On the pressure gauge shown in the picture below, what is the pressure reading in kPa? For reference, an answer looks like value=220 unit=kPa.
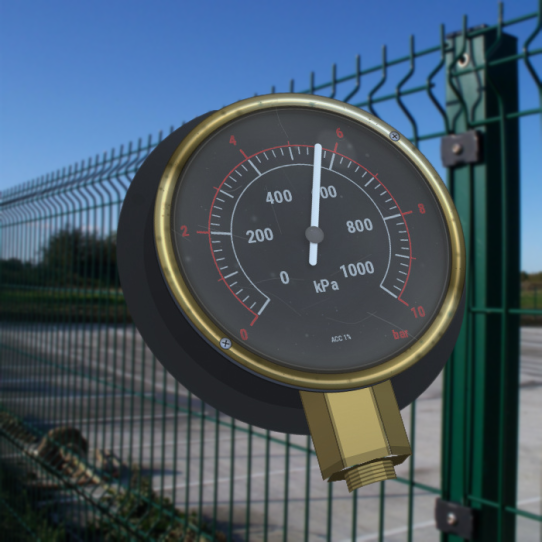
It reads value=560 unit=kPa
